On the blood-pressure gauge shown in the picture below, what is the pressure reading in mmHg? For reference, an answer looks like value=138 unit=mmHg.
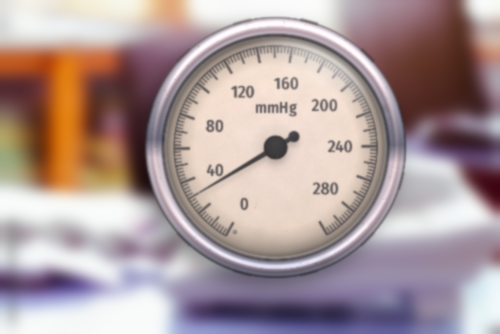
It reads value=30 unit=mmHg
